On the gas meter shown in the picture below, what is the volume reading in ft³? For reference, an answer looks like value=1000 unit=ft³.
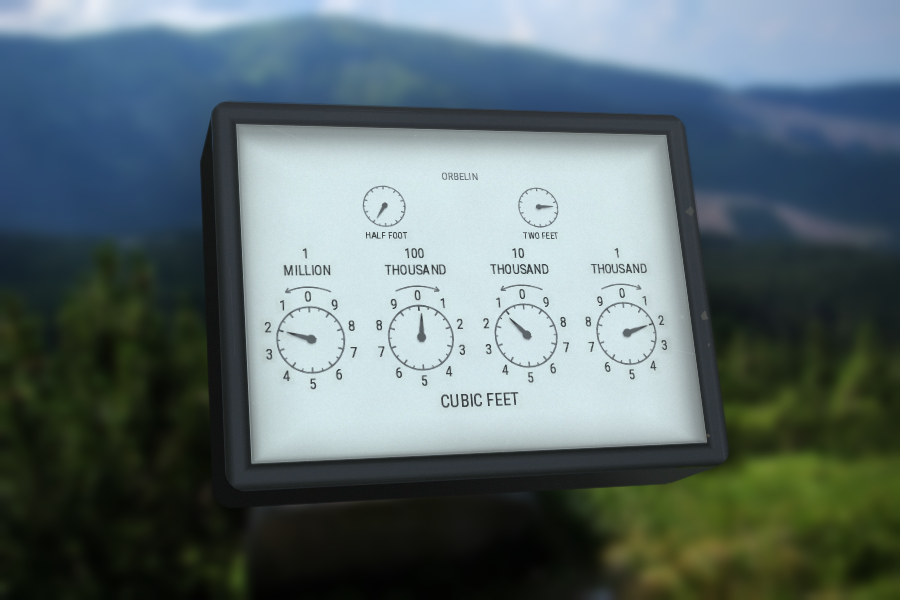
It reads value=201200 unit=ft³
